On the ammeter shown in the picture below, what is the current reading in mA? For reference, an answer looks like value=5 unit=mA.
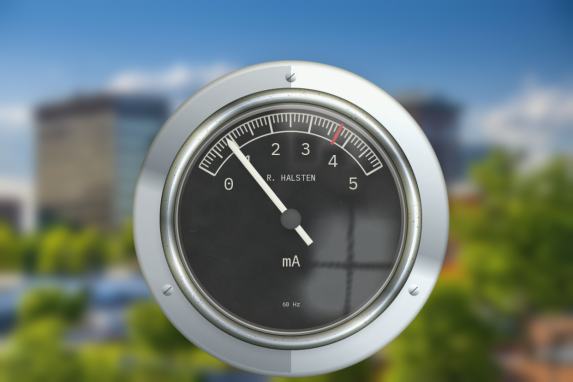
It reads value=0.9 unit=mA
